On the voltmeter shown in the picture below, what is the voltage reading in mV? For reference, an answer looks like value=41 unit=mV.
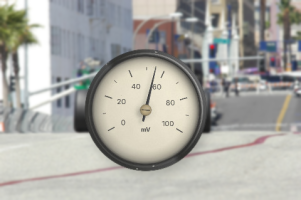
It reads value=55 unit=mV
